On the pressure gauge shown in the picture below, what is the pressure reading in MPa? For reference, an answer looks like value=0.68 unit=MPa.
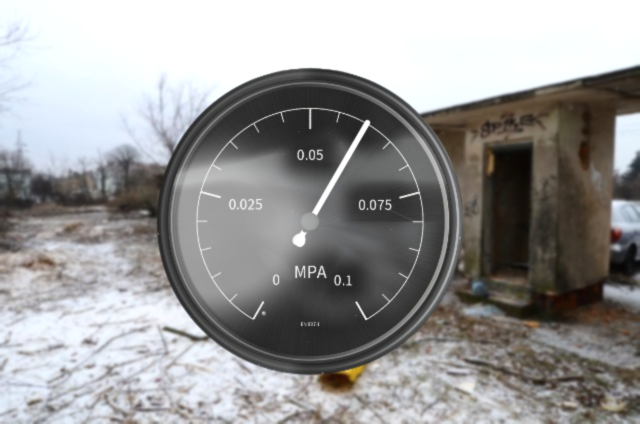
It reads value=0.06 unit=MPa
